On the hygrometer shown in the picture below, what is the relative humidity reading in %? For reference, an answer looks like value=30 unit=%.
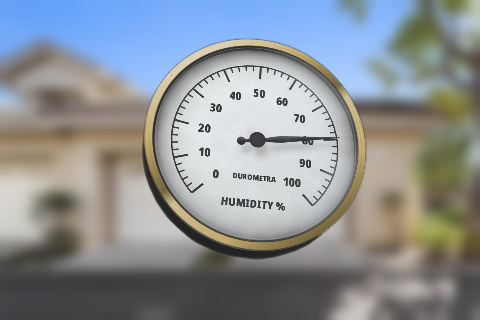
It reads value=80 unit=%
